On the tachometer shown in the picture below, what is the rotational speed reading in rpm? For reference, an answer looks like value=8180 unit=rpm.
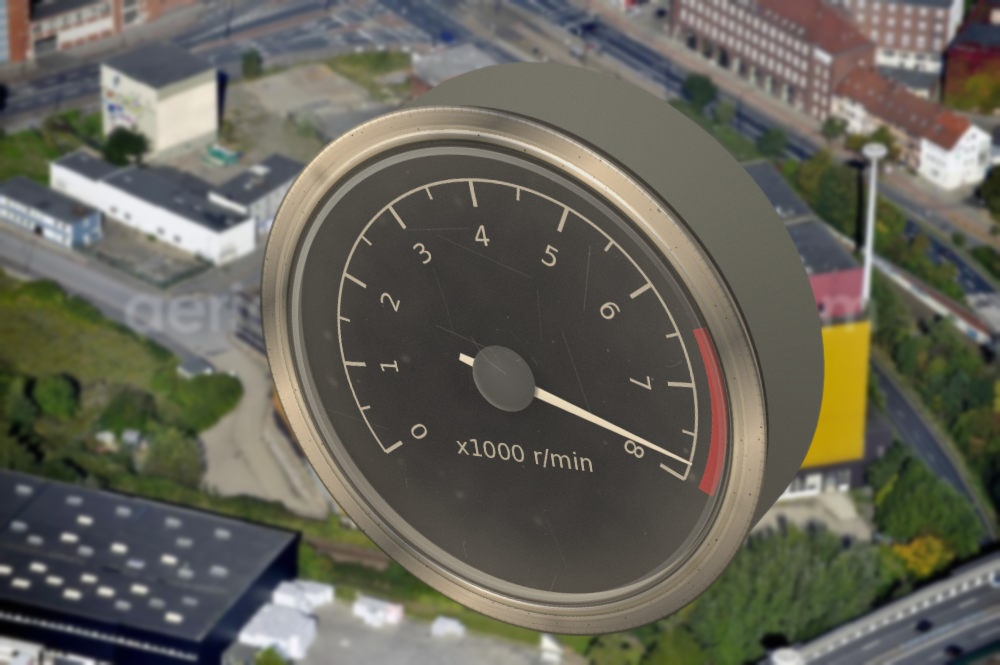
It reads value=7750 unit=rpm
